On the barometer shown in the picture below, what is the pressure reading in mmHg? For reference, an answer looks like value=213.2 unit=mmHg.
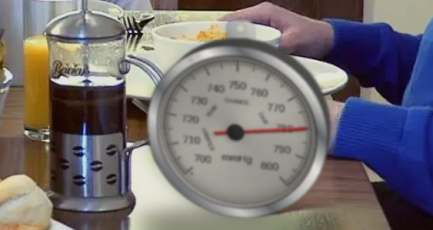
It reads value=780 unit=mmHg
